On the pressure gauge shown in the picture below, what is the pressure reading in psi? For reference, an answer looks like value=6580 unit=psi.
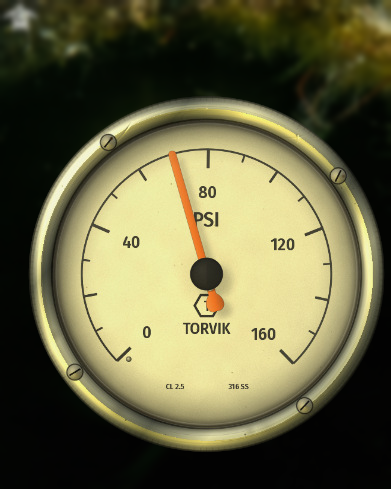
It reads value=70 unit=psi
